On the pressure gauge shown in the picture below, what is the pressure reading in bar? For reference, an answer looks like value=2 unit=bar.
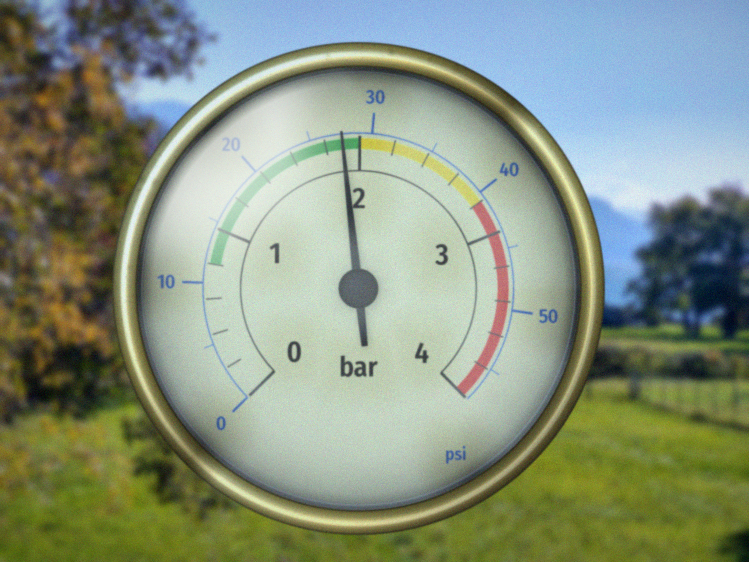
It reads value=1.9 unit=bar
